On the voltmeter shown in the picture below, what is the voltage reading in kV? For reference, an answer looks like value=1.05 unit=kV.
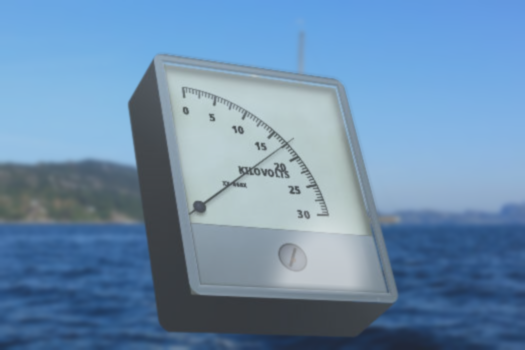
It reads value=17.5 unit=kV
